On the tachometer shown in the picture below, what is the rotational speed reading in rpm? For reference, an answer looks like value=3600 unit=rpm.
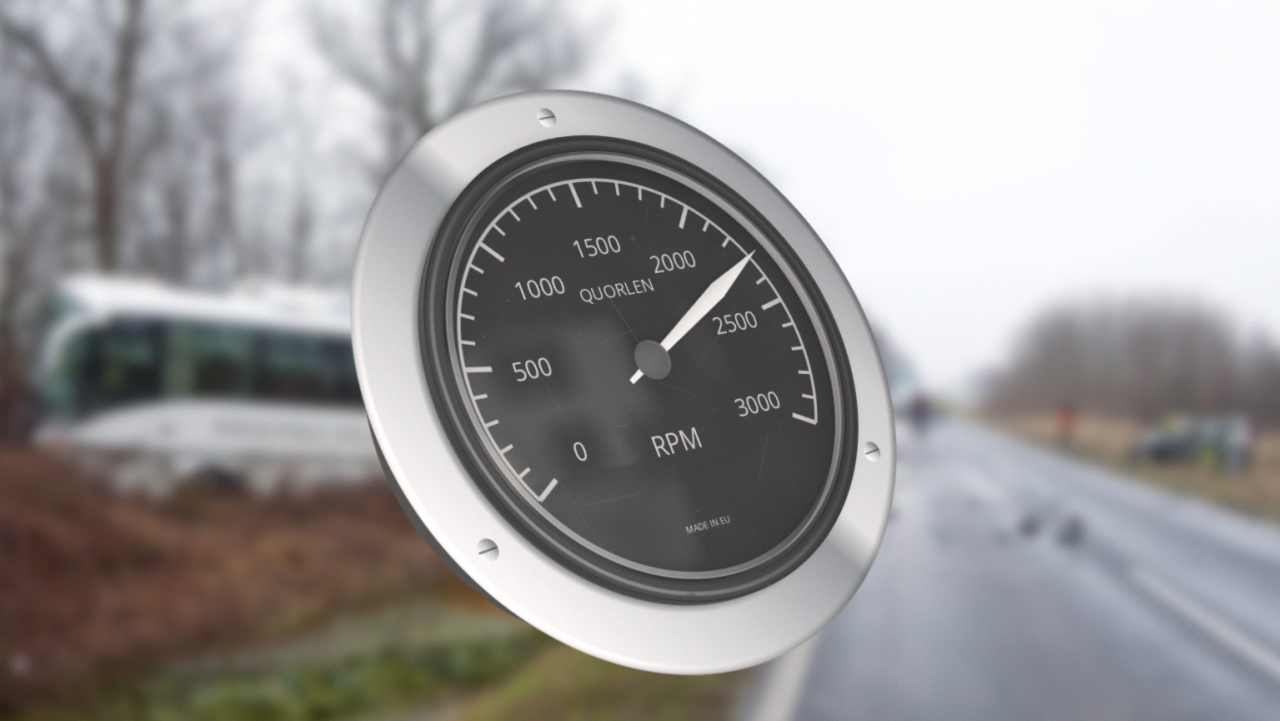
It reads value=2300 unit=rpm
